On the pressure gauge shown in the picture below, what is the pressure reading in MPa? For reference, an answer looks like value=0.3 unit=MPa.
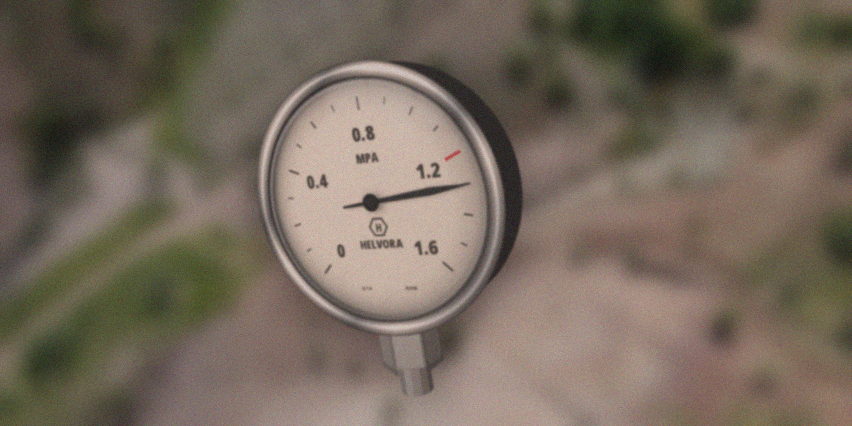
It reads value=1.3 unit=MPa
